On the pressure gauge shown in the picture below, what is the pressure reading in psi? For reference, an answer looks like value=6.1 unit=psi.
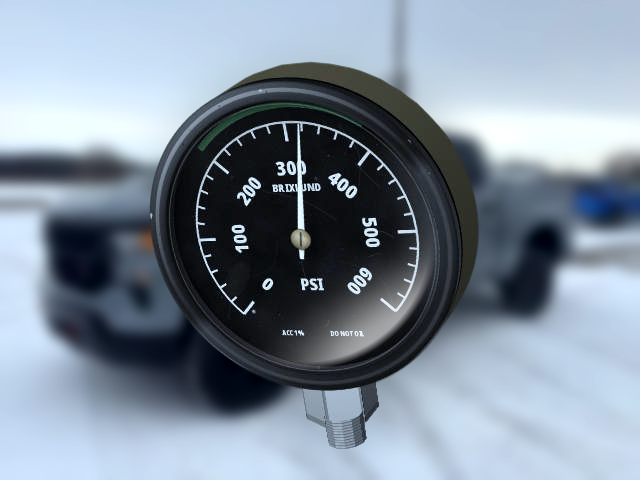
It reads value=320 unit=psi
